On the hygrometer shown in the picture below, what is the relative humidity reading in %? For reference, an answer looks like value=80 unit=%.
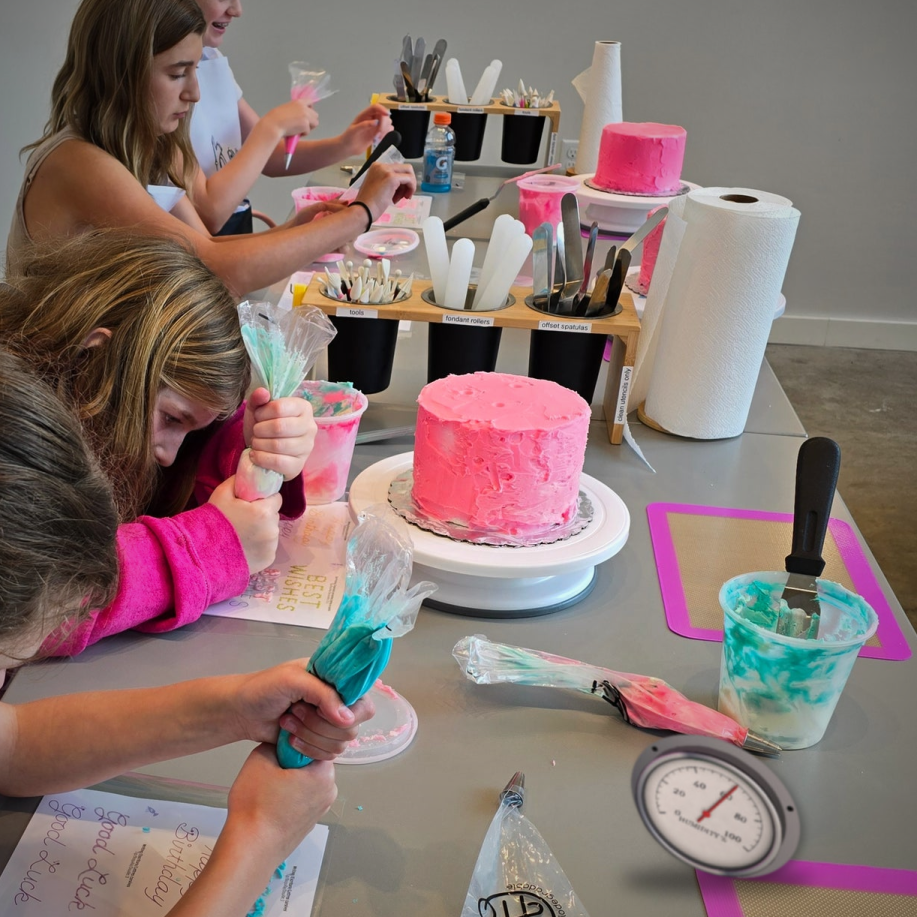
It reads value=60 unit=%
